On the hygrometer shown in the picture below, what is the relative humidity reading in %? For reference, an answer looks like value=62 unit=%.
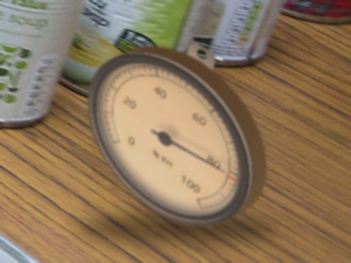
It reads value=80 unit=%
